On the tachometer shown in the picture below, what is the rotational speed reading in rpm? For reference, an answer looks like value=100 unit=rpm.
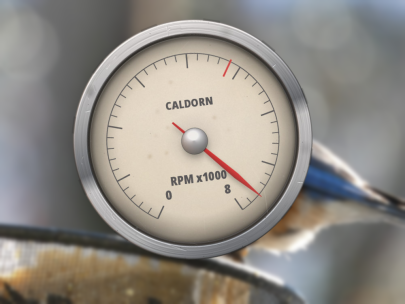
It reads value=7600 unit=rpm
